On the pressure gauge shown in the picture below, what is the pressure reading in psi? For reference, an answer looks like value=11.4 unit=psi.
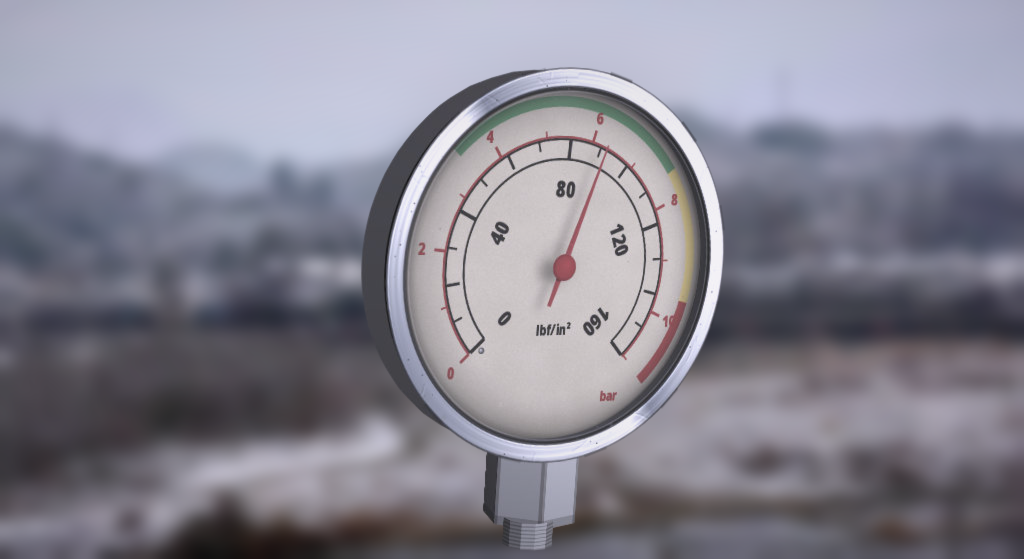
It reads value=90 unit=psi
